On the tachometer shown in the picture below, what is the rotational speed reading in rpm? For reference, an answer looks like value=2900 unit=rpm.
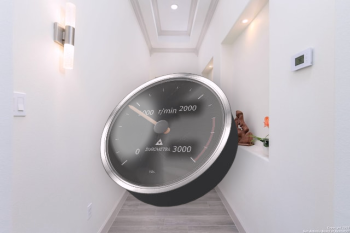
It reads value=900 unit=rpm
